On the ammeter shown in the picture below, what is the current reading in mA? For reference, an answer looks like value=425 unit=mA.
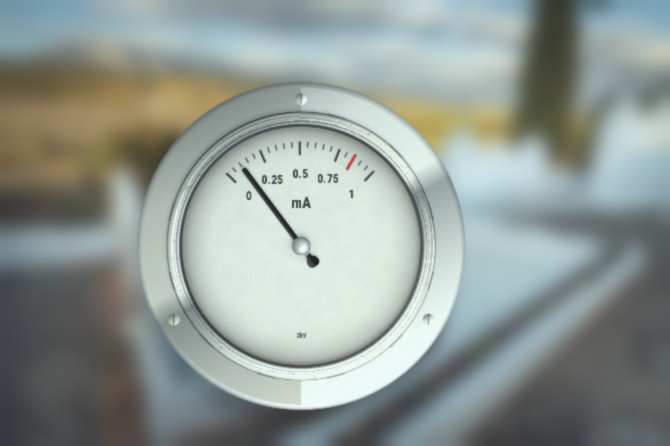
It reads value=0.1 unit=mA
